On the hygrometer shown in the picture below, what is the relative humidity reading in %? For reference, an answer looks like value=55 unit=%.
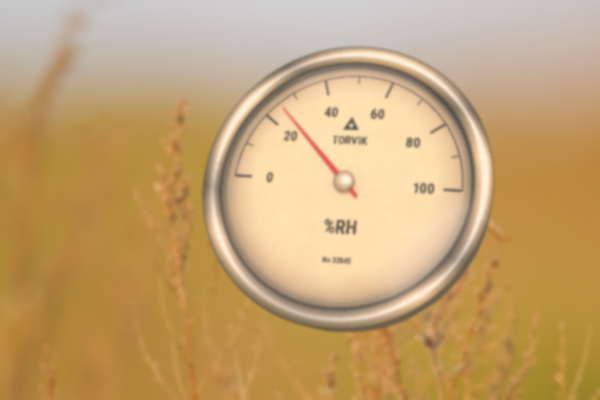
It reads value=25 unit=%
